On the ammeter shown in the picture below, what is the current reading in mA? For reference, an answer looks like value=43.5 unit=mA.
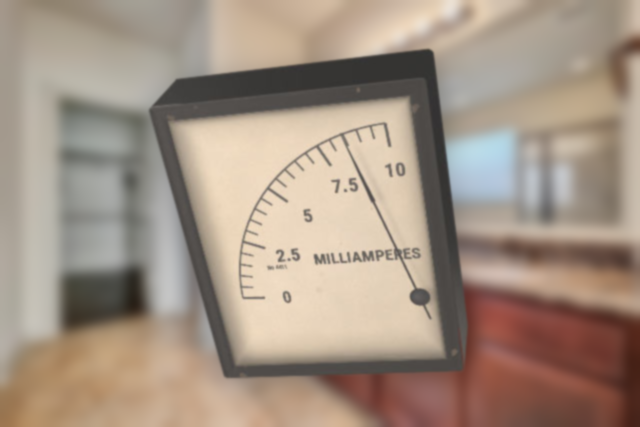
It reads value=8.5 unit=mA
